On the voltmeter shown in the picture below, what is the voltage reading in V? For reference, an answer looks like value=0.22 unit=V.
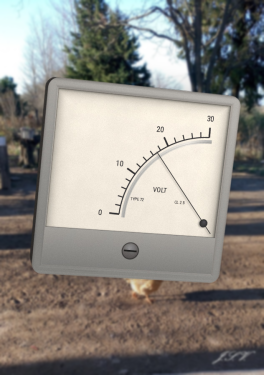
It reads value=17 unit=V
